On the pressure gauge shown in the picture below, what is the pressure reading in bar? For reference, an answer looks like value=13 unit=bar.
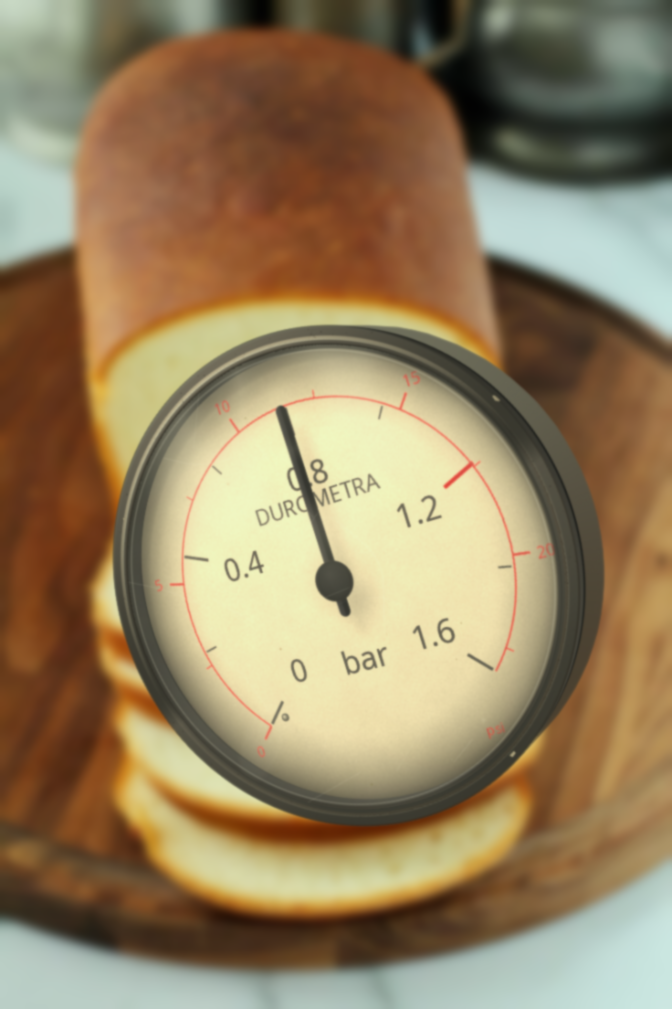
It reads value=0.8 unit=bar
